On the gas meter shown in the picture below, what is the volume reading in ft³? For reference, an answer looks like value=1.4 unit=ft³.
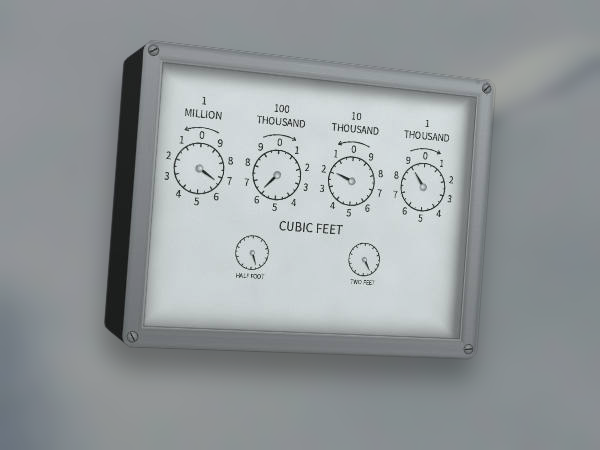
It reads value=661900 unit=ft³
